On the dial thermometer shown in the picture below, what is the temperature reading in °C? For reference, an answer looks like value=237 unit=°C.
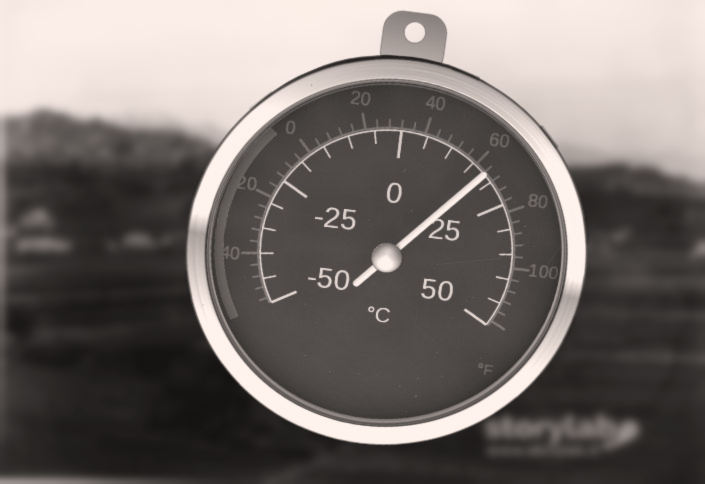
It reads value=17.5 unit=°C
